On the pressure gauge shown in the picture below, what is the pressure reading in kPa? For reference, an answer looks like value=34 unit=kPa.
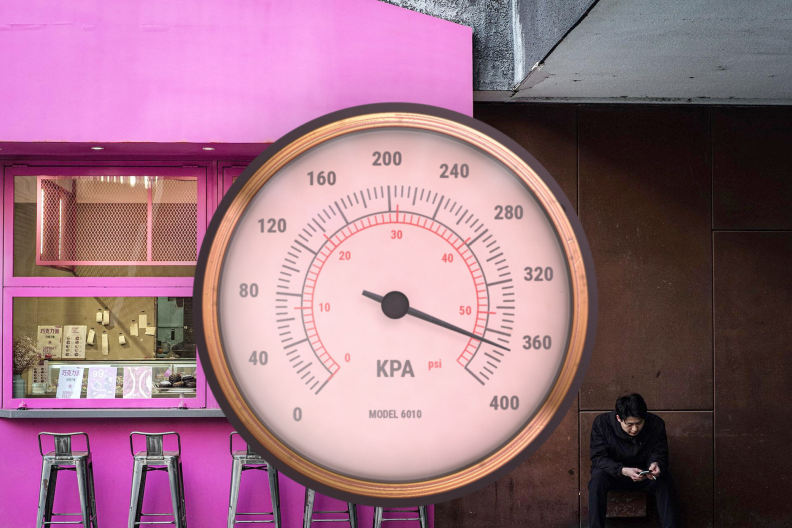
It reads value=370 unit=kPa
